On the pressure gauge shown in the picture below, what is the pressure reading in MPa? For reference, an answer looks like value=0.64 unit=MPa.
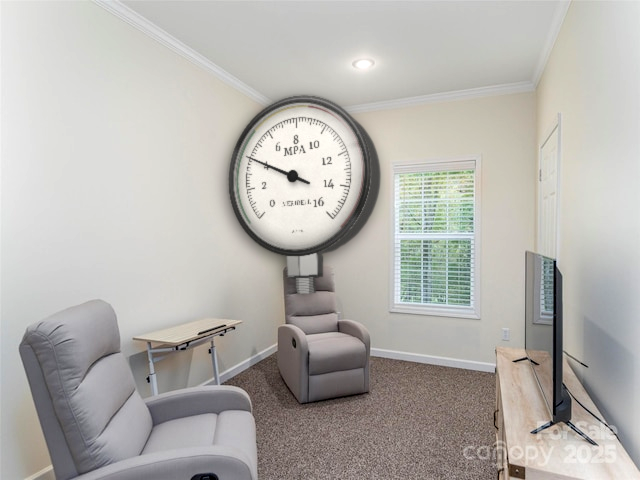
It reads value=4 unit=MPa
